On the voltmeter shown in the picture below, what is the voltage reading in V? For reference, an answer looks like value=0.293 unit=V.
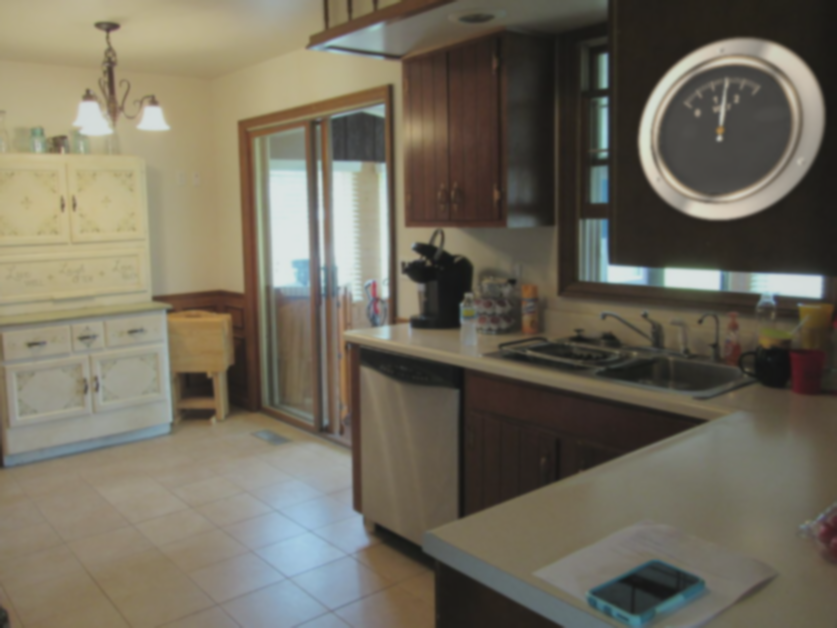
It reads value=1.5 unit=V
